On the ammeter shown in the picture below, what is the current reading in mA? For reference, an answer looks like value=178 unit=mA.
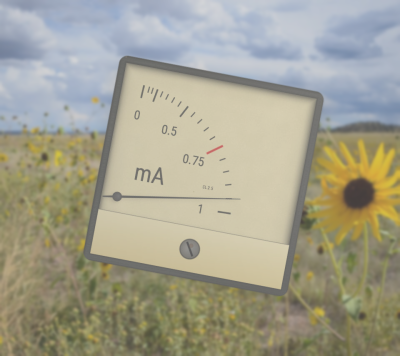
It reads value=0.95 unit=mA
